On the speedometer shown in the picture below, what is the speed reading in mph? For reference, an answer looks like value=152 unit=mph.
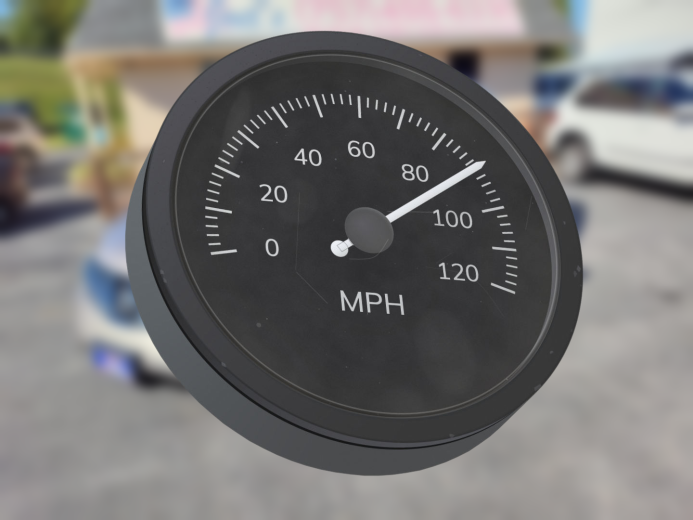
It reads value=90 unit=mph
